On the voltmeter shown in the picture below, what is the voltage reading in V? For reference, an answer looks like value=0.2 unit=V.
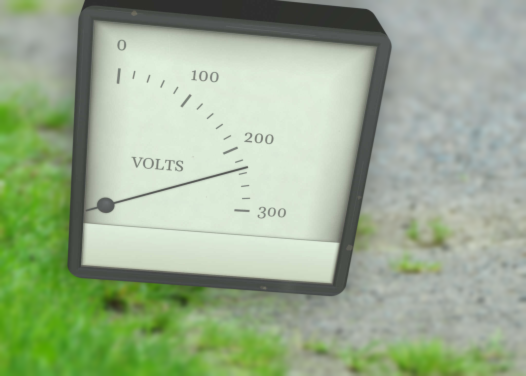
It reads value=230 unit=V
